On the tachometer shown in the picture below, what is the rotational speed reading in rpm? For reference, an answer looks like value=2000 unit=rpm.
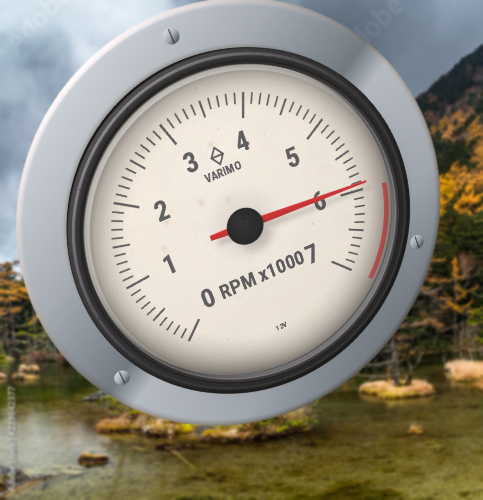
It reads value=5900 unit=rpm
